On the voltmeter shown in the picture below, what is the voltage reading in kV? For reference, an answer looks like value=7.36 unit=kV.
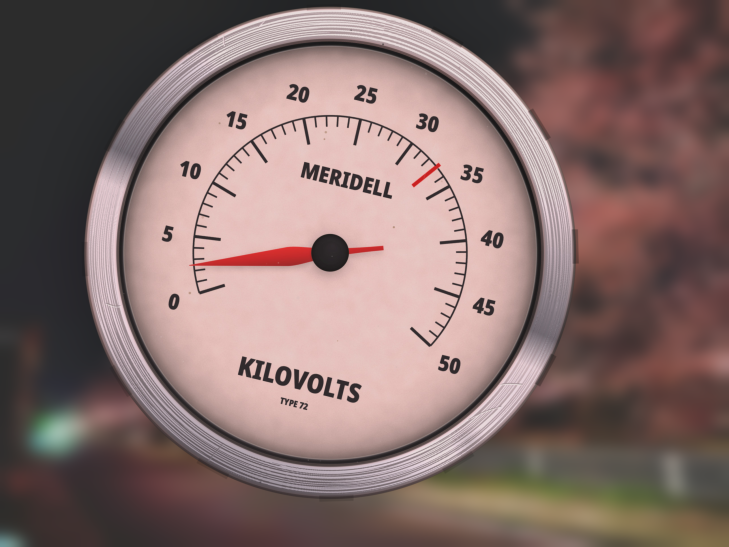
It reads value=2.5 unit=kV
